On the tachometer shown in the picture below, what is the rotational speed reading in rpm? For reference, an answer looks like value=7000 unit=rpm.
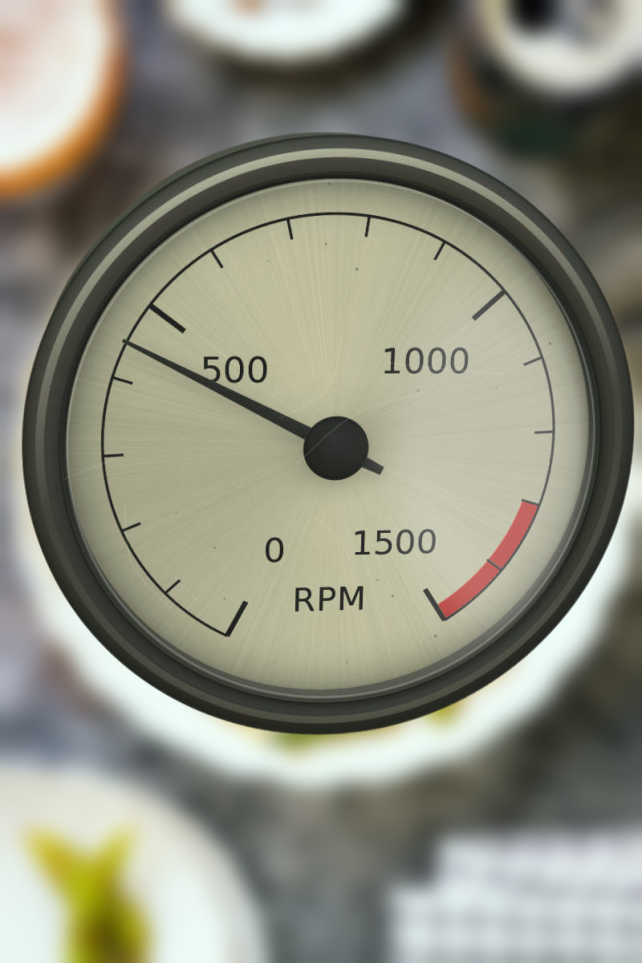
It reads value=450 unit=rpm
